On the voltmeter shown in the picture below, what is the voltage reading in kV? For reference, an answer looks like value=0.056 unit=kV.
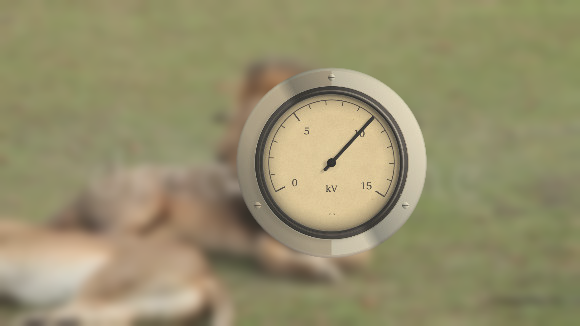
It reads value=10 unit=kV
